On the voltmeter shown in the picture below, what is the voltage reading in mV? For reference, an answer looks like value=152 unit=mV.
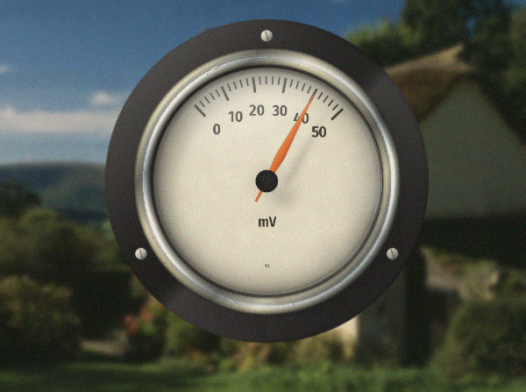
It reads value=40 unit=mV
